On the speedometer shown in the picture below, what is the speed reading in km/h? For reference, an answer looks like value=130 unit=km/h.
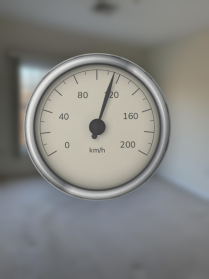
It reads value=115 unit=km/h
